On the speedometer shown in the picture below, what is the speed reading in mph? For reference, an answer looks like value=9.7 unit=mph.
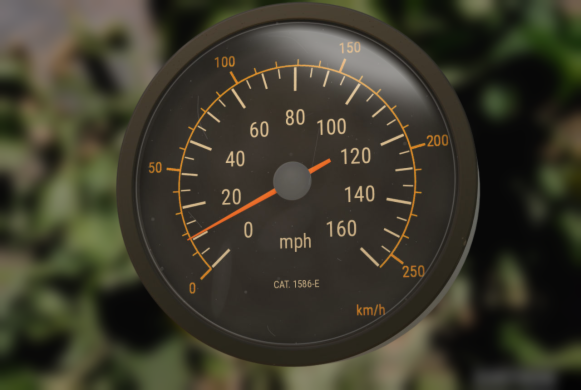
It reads value=10 unit=mph
